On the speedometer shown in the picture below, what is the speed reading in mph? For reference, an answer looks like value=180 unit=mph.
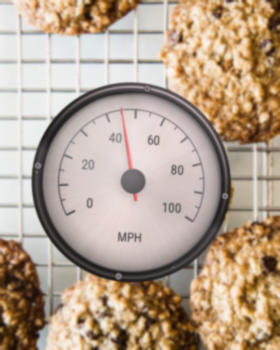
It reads value=45 unit=mph
